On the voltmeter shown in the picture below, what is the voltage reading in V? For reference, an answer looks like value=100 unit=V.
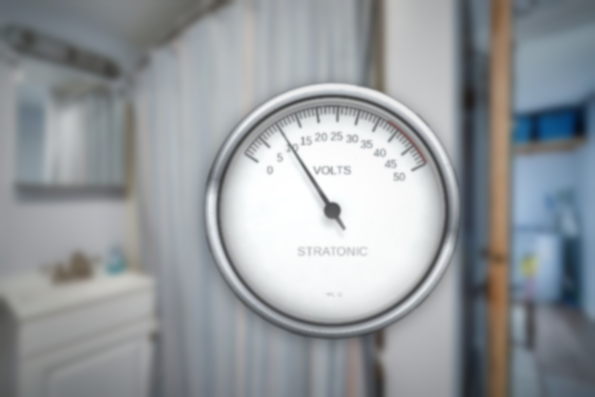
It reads value=10 unit=V
